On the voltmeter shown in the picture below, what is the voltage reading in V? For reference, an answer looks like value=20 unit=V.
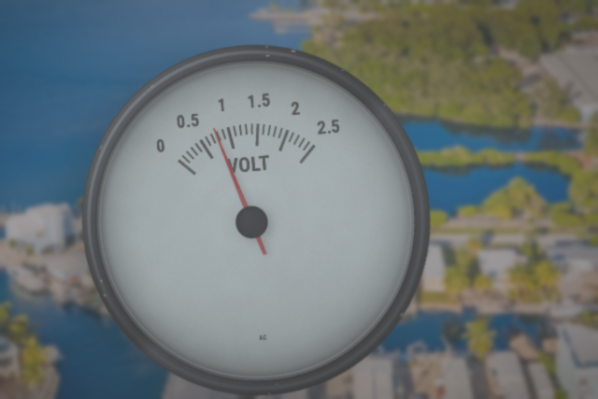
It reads value=0.8 unit=V
